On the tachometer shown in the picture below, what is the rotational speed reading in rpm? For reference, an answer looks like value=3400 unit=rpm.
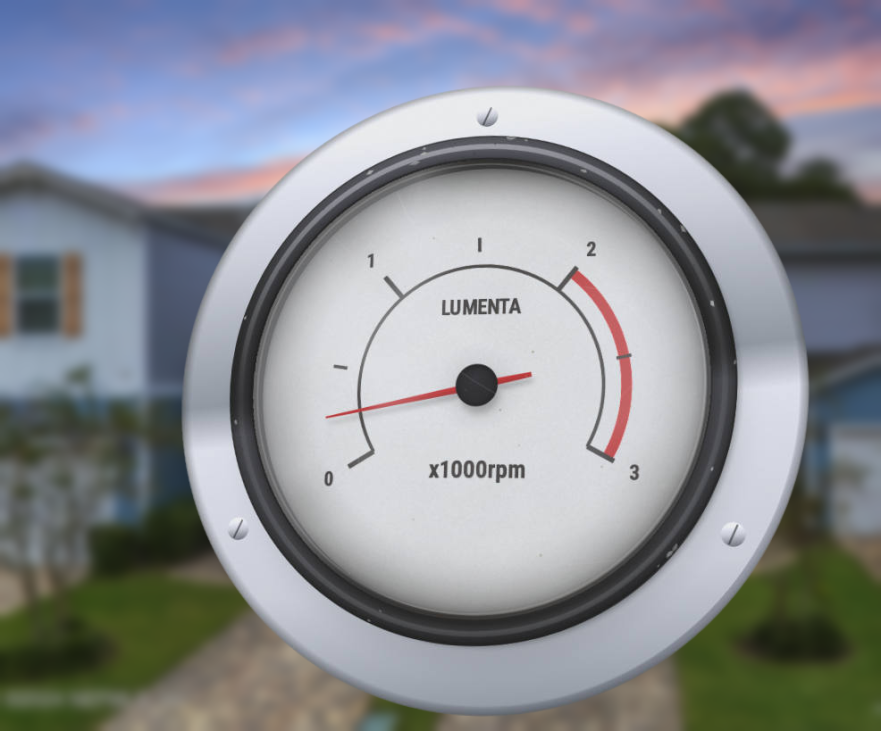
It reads value=250 unit=rpm
